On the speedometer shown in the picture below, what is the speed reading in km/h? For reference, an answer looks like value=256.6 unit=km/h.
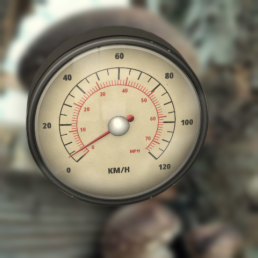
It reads value=5 unit=km/h
